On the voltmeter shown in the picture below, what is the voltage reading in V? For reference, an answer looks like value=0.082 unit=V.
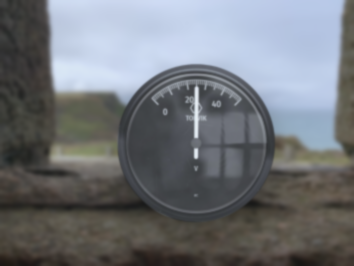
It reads value=25 unit=V
